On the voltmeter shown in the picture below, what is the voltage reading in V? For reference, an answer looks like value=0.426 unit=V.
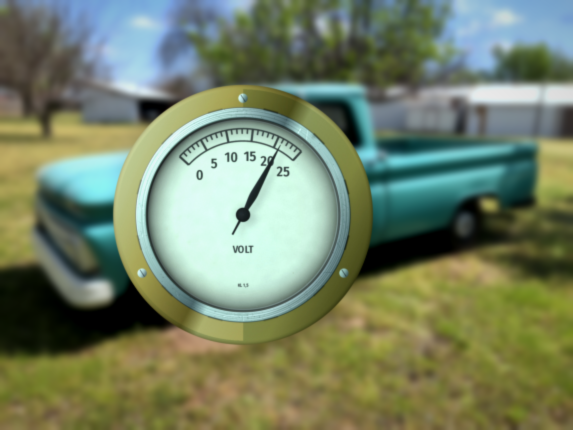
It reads value=21 unit=V
